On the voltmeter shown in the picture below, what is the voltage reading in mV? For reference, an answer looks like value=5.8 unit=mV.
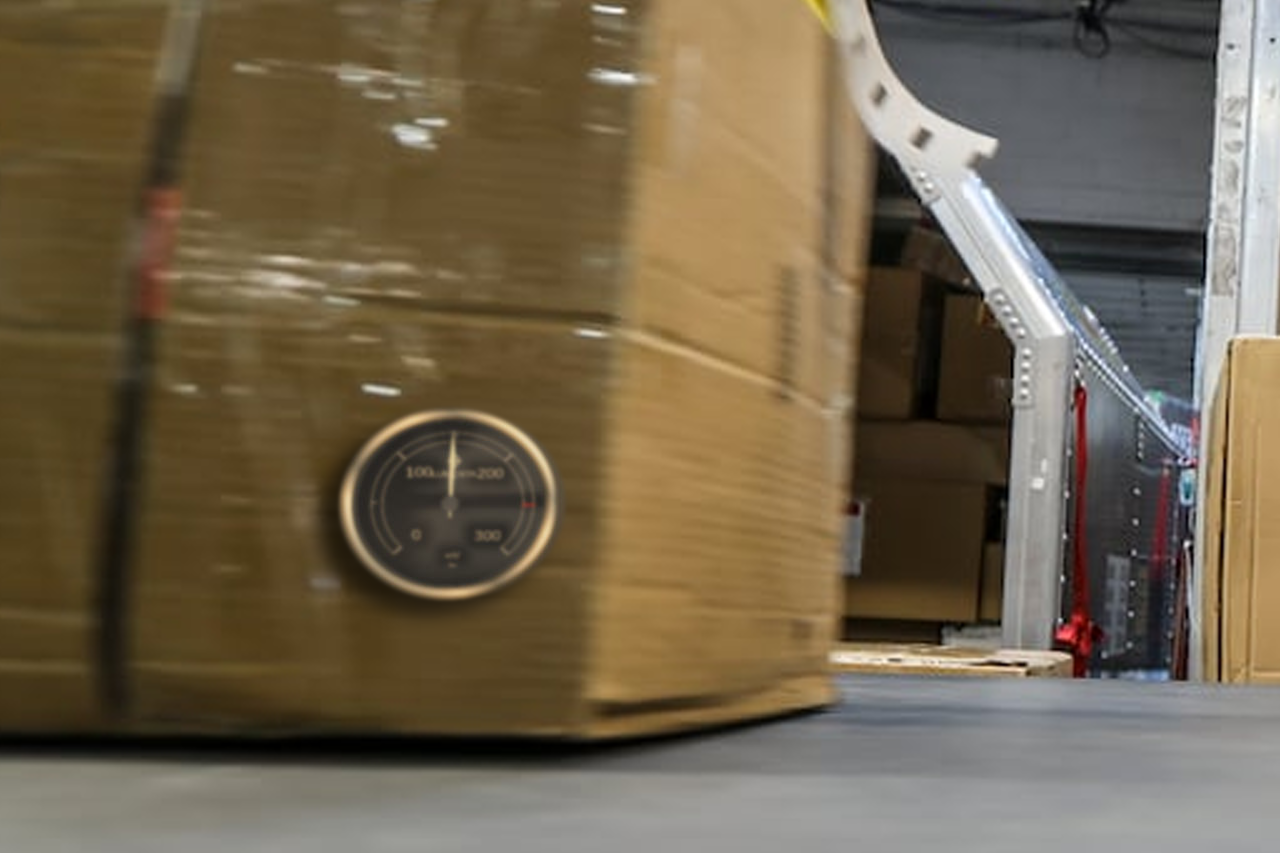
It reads value=150 unit=mV
